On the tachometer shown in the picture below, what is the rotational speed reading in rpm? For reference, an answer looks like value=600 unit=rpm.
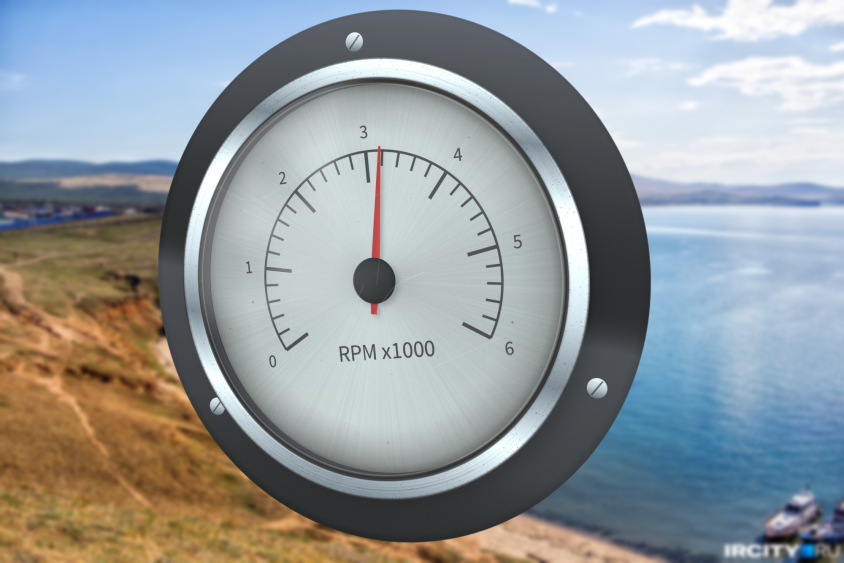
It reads value=3200 unit=rpm
